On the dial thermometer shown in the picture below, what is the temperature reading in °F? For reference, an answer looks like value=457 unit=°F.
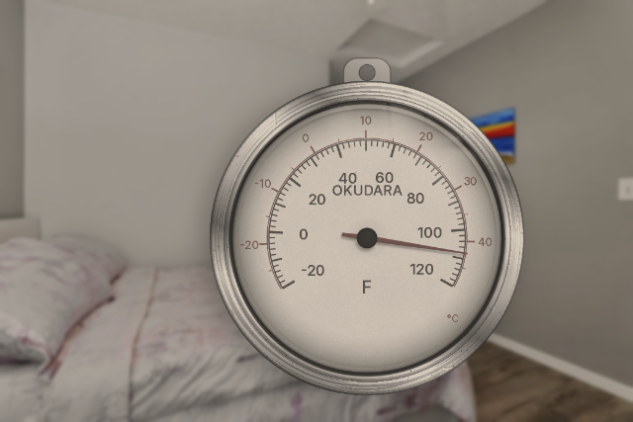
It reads value=108 unit=°F
